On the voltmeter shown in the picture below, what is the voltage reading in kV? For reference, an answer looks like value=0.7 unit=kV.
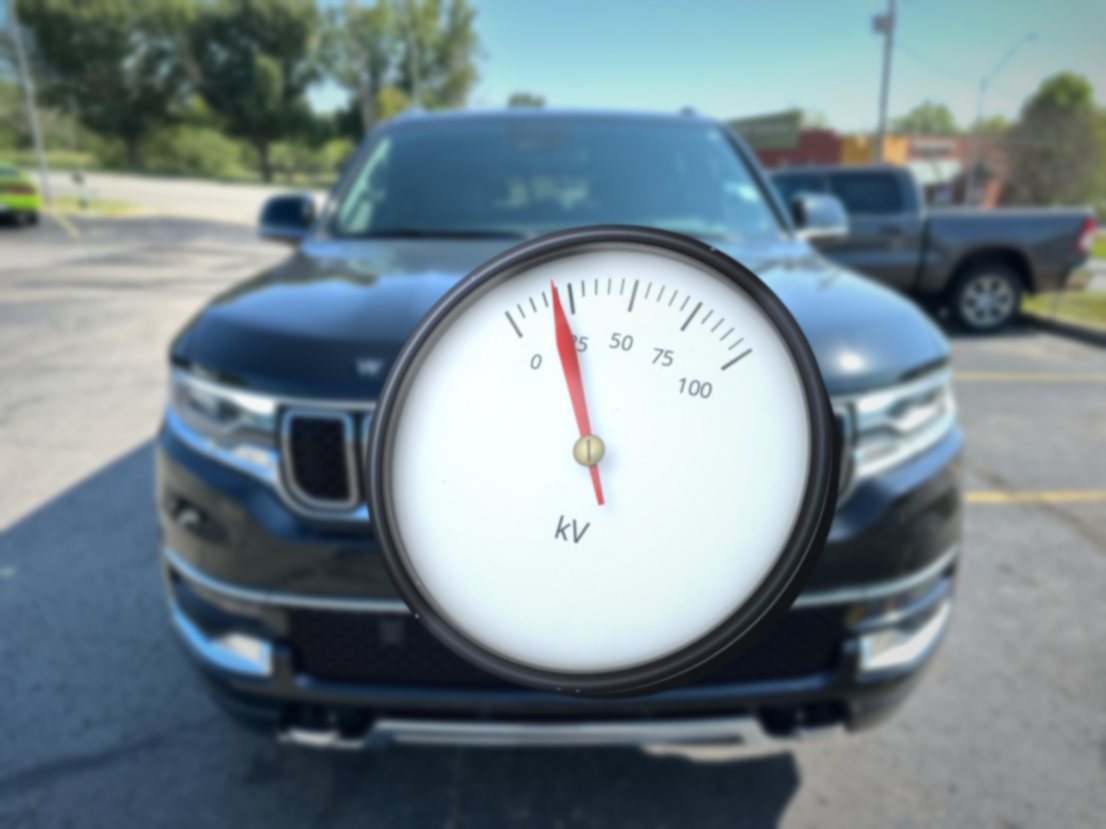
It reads value=20 unit=kV
